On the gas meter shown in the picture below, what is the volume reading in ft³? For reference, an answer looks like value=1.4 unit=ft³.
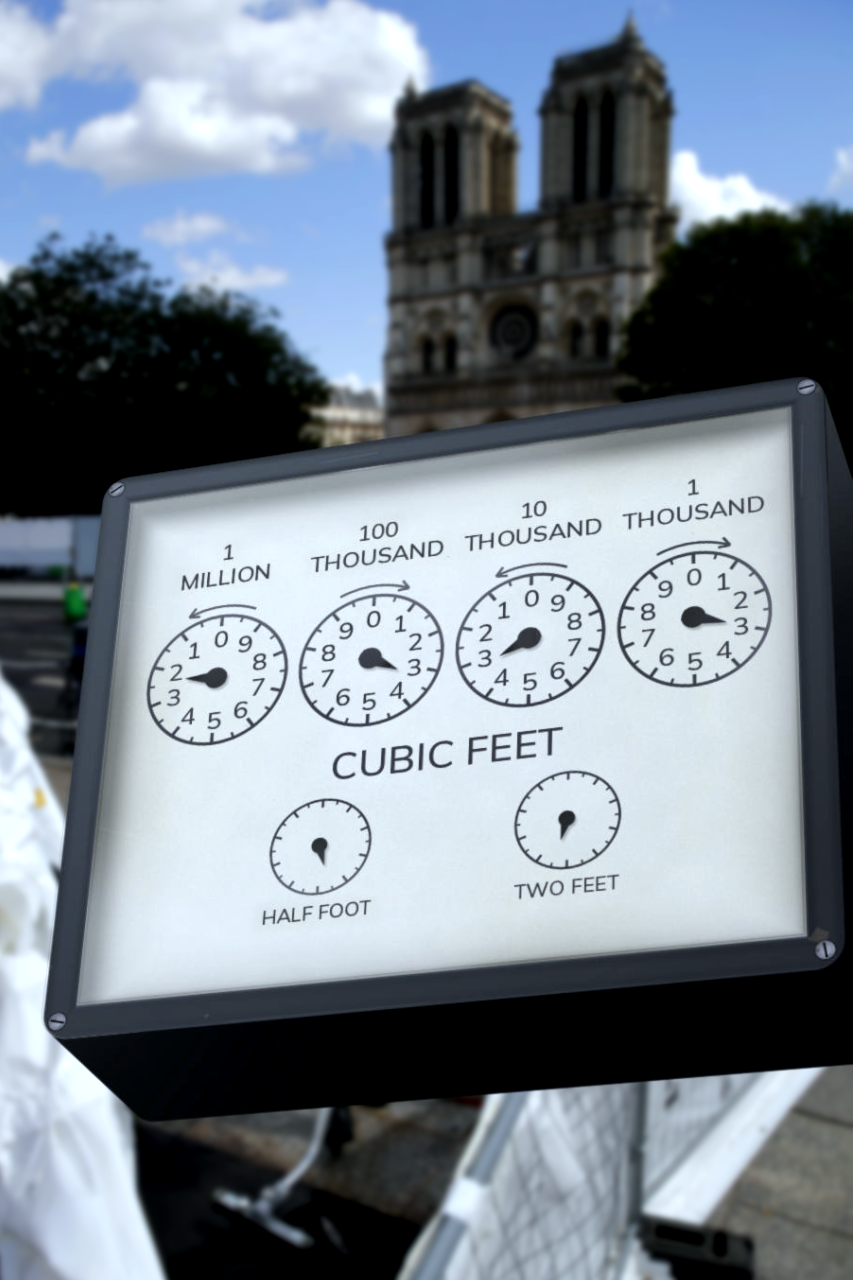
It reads value=233300 unit=ft³
